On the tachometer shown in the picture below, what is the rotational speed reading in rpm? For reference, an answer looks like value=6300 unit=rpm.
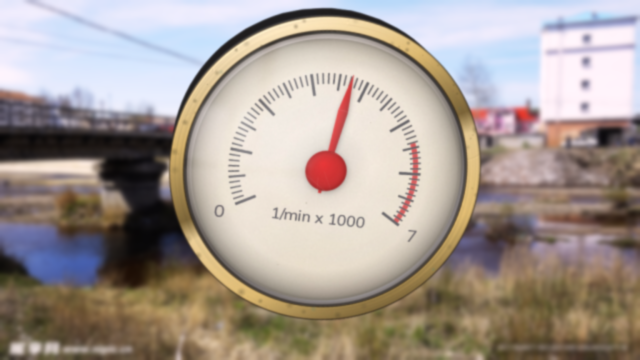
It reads value=3700 unit=rpm
